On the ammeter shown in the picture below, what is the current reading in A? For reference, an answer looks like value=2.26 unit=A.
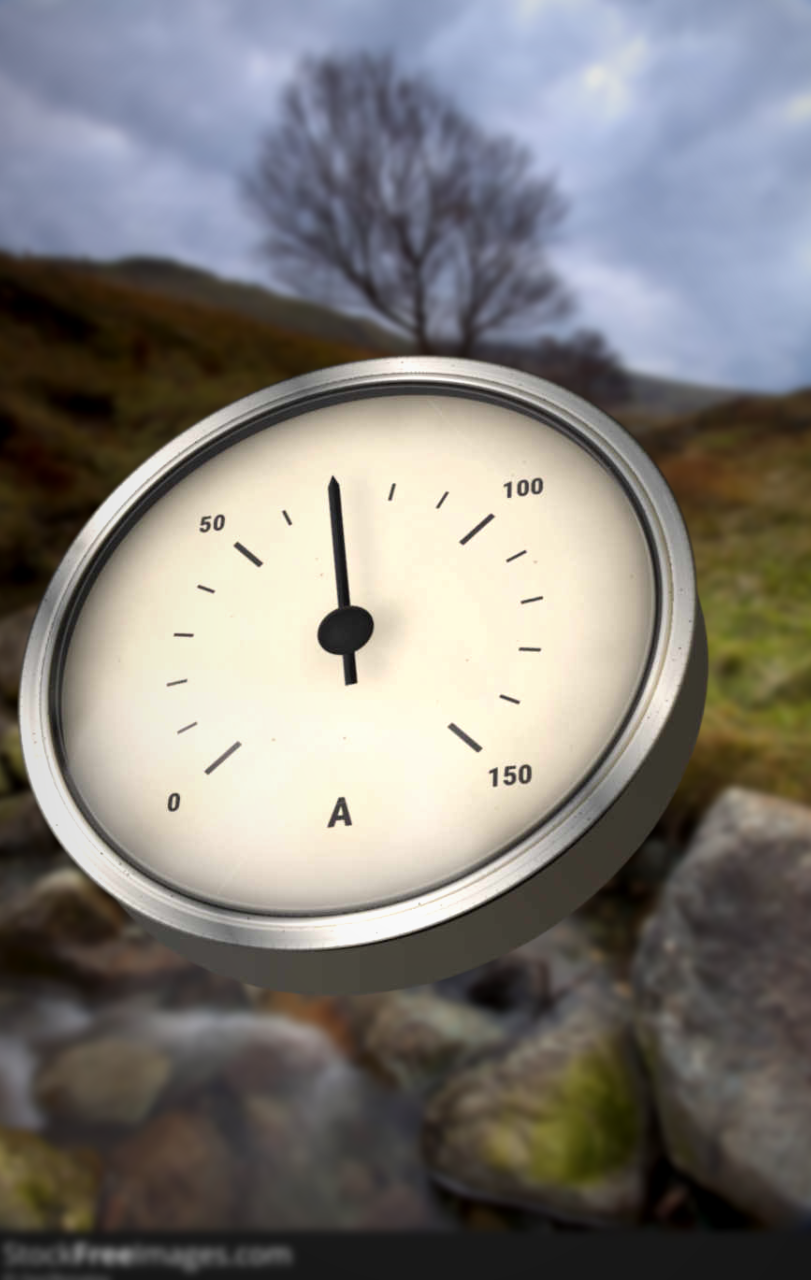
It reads value=70 unit=A
